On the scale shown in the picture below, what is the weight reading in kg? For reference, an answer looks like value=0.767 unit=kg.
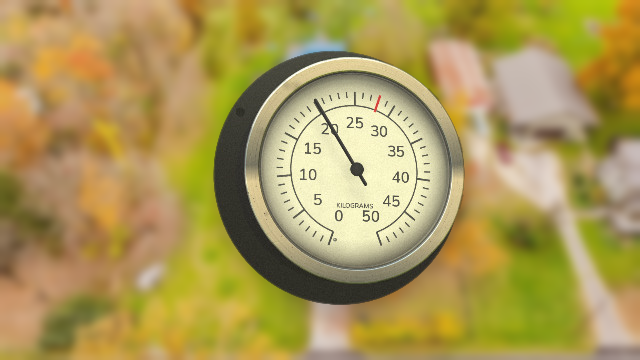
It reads value=20 unit=kg
